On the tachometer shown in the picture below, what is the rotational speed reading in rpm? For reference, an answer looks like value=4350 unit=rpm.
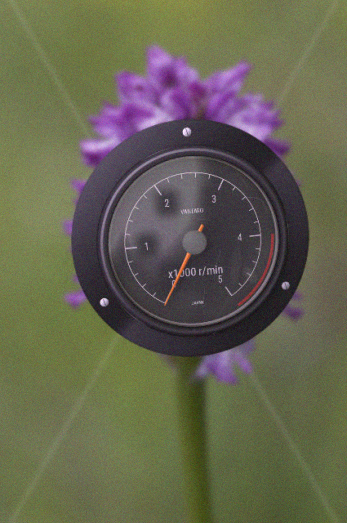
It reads value=0 unit=rpm
